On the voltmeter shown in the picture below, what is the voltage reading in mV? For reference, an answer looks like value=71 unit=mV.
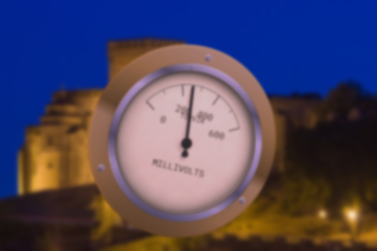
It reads value=250 unit=mV
